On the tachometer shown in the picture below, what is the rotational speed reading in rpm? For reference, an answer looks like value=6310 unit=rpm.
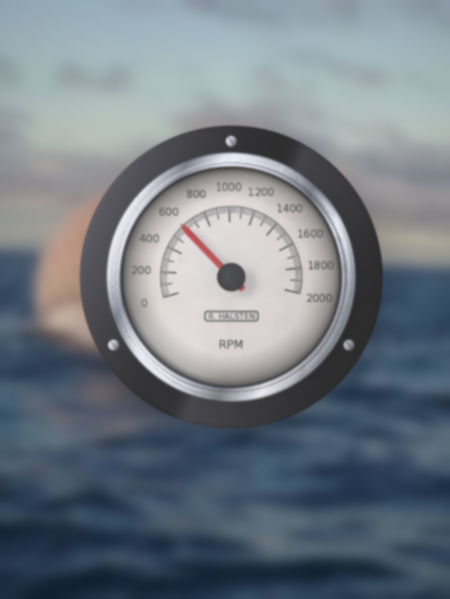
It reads value=600 unit=rpm
